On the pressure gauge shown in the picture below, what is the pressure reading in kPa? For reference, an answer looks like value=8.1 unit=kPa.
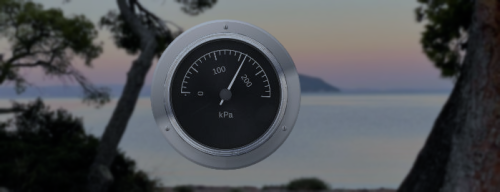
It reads value=160 unit=kPa
